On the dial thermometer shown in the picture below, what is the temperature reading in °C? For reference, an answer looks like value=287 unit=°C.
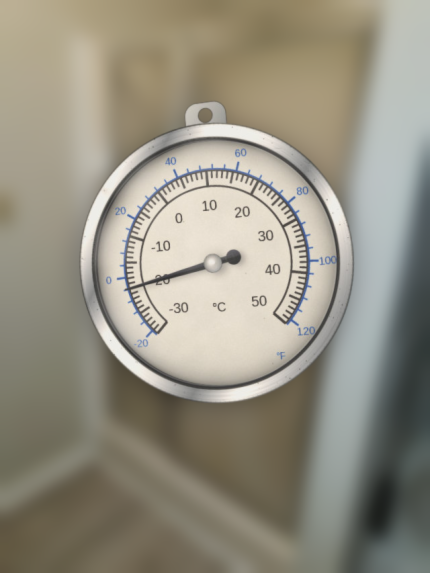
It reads value=-20 unit=°C
